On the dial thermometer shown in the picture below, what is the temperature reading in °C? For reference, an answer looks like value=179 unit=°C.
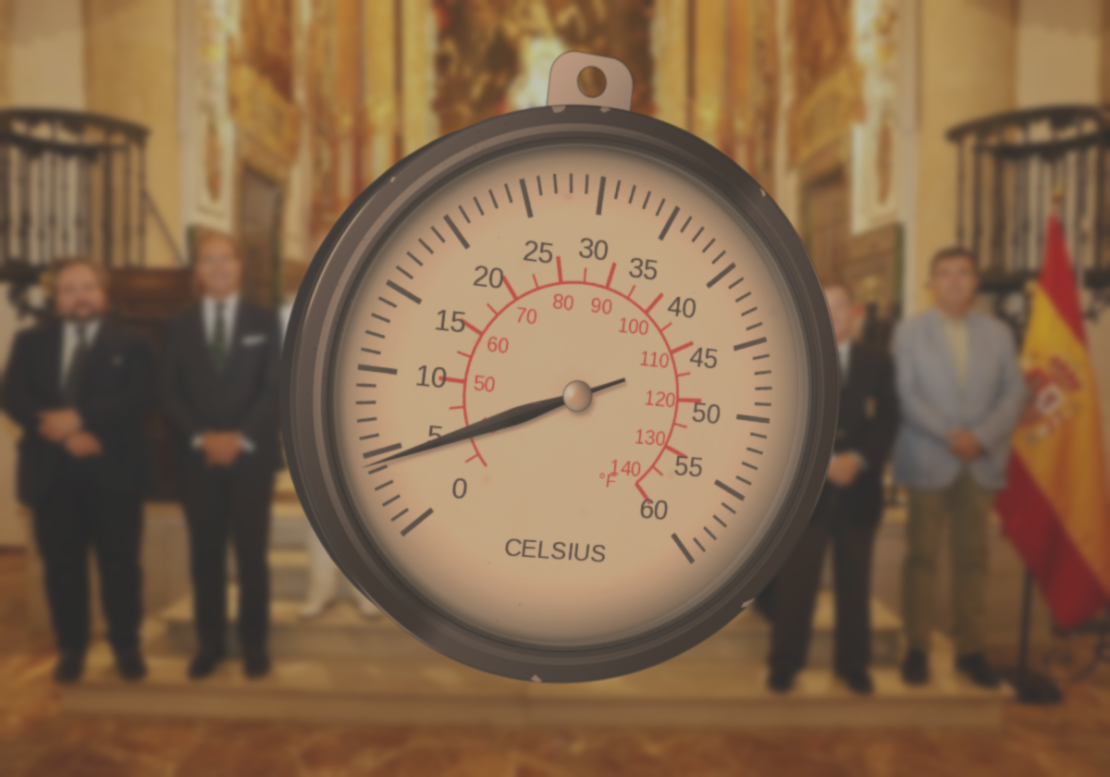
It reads value=4.5 unit=°C
